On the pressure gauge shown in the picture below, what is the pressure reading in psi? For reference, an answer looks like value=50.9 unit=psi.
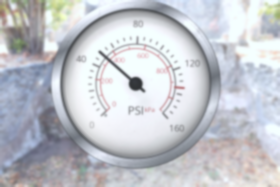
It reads value=50 unit=psi
